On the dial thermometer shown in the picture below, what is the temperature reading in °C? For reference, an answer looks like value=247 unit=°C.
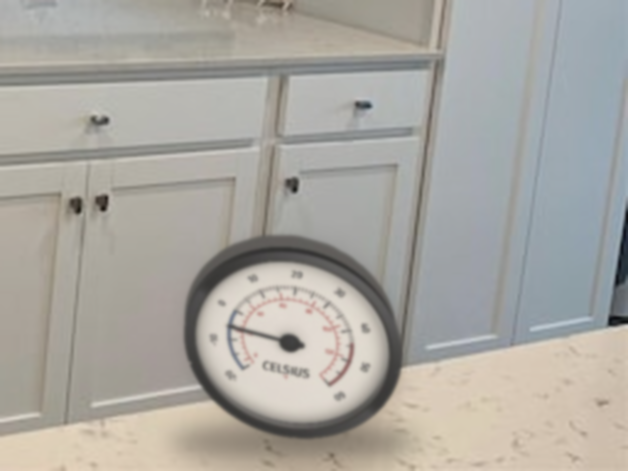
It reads value=-5 unit=°C
